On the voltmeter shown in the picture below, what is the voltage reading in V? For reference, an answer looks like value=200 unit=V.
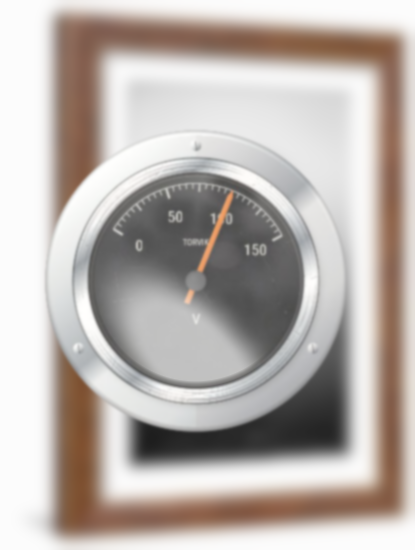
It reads value=100 unit=V
